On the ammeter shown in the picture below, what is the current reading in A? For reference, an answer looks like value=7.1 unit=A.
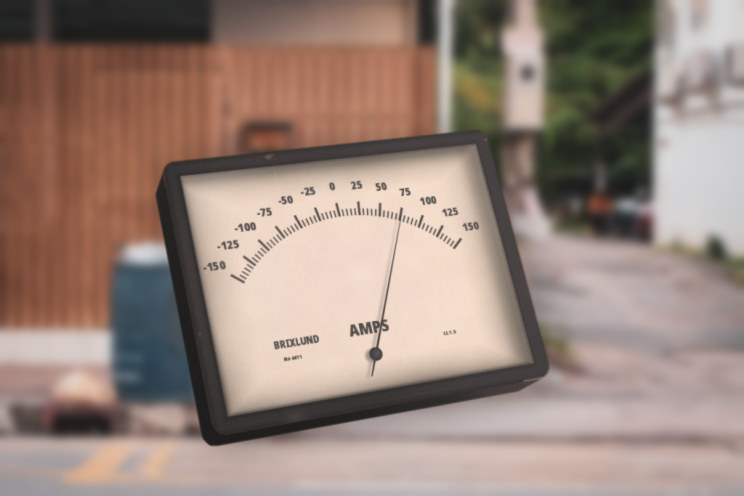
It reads value=75 unit=A
